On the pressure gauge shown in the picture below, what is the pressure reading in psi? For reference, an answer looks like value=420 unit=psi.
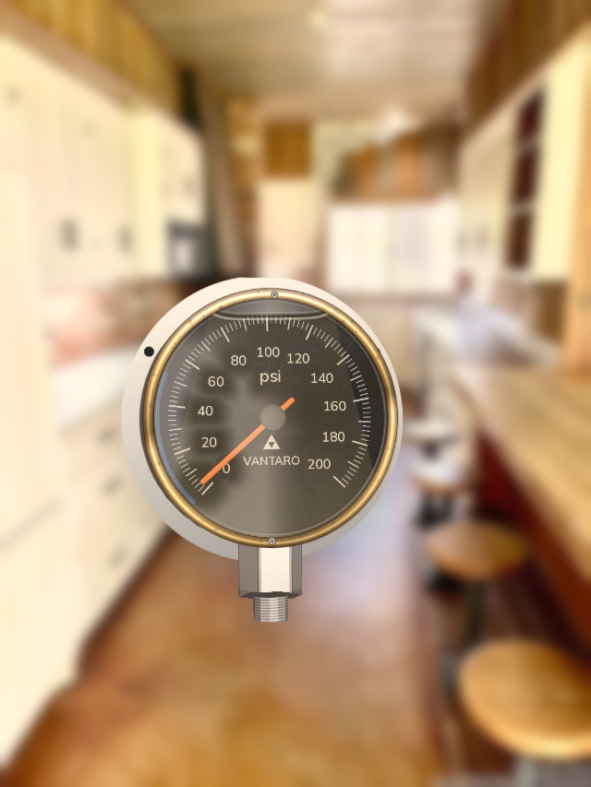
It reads value=4 unit=psi
